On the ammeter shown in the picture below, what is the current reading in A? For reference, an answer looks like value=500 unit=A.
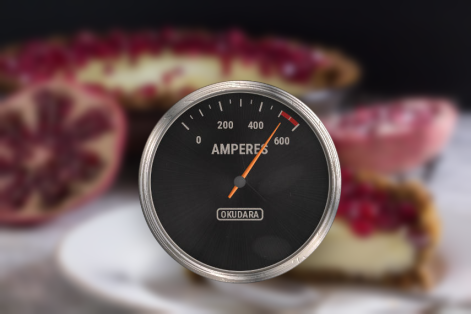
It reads value=525 unit=A
